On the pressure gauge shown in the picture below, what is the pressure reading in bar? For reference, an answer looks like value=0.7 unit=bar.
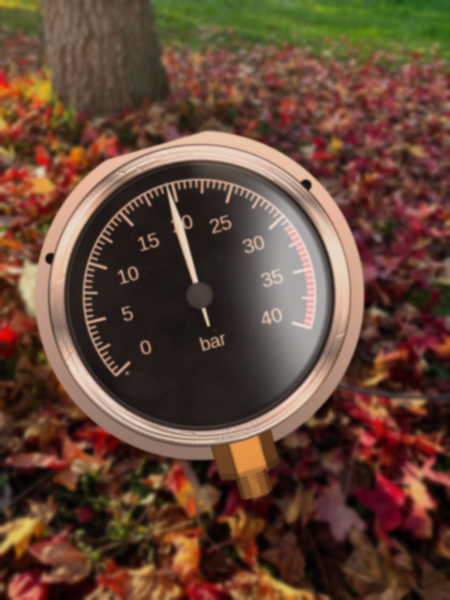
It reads value=19.5 unit=bar
